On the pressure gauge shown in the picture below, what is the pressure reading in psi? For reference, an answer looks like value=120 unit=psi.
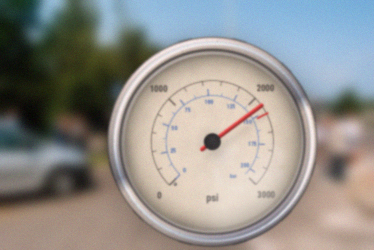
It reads value=2100 unit=psi
